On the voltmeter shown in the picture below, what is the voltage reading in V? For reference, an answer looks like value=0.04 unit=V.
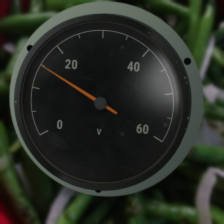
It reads value=15 unit=V
